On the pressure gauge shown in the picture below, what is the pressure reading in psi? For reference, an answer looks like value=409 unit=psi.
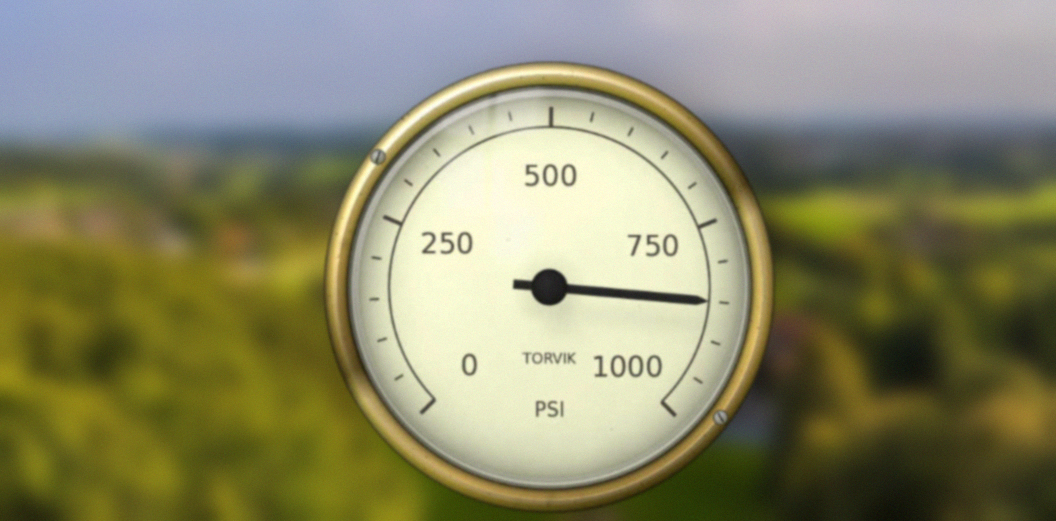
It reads value=850 unit=psi
